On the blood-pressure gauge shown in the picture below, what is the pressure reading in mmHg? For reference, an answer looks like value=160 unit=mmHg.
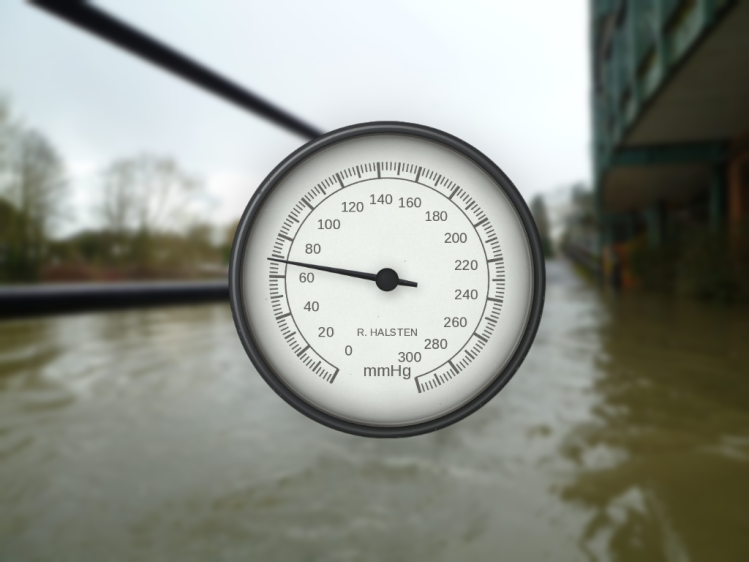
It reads value=68 unit=mmHg
